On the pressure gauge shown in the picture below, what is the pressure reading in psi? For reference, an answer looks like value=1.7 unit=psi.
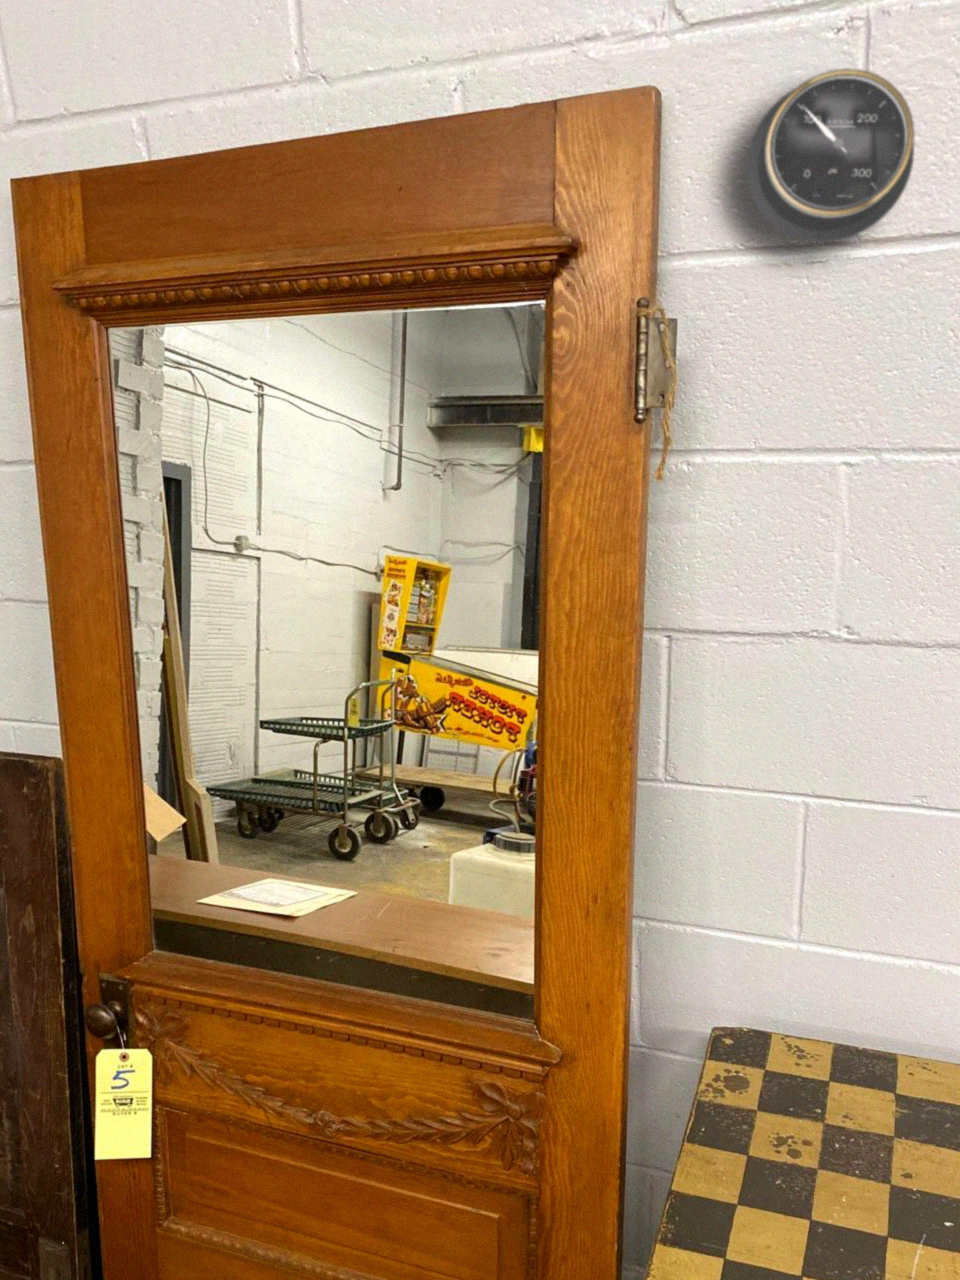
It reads value=100 unit=psi
